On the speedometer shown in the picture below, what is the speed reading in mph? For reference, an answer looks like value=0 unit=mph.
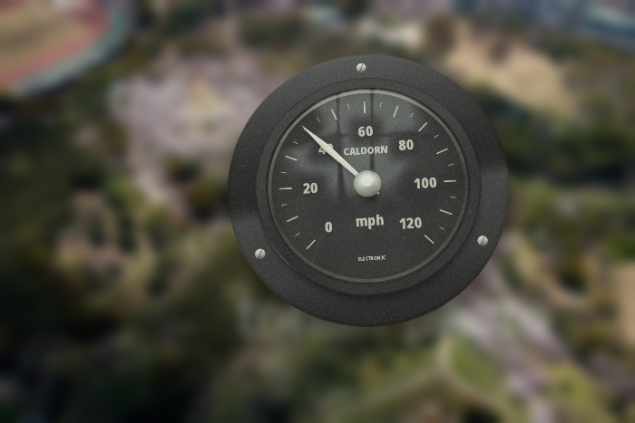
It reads value=40 unit=mph
